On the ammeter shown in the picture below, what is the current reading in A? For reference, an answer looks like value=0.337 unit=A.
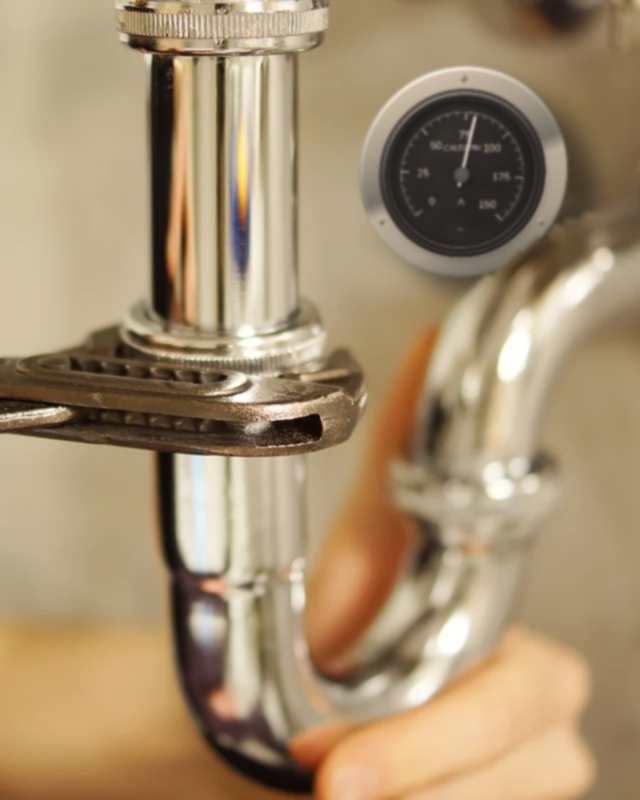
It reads value=80 unit=A
